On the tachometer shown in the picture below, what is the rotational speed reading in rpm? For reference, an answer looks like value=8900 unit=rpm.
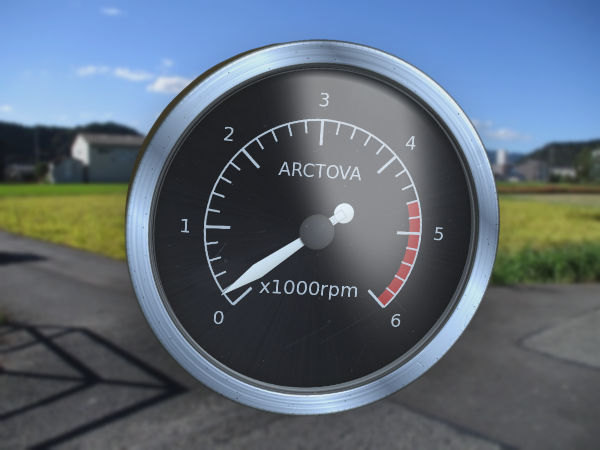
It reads value=200 unit=rpm
